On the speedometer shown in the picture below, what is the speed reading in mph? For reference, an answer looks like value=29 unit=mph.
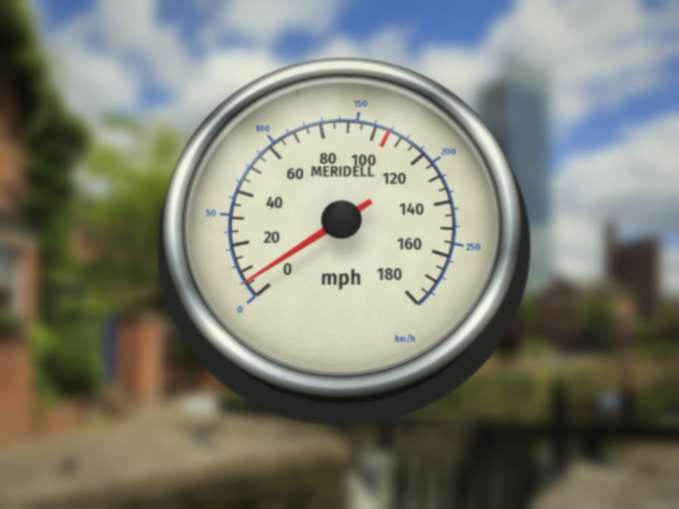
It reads value=5 unit=mph
